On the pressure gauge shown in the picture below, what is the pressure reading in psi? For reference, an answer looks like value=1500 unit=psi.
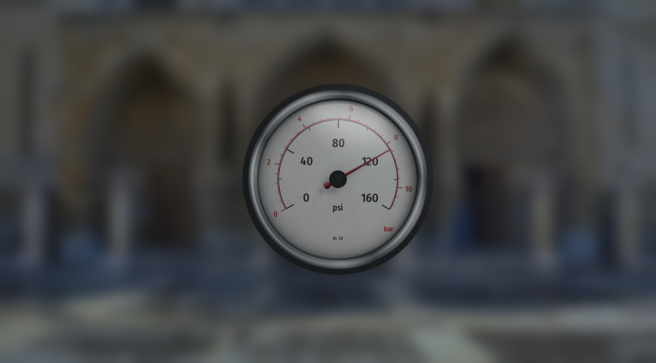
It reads value=120 unit=psi
